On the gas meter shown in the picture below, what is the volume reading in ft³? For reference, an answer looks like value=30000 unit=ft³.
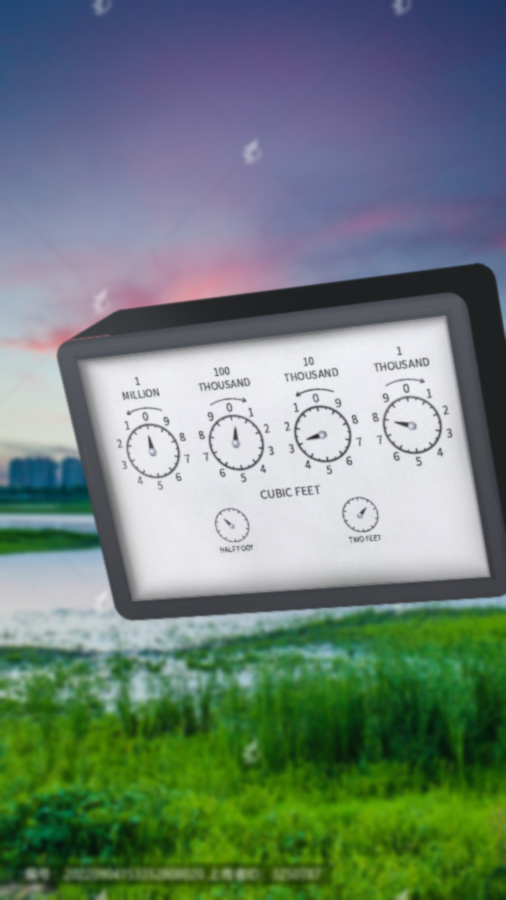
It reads value=2800 unit=ft³
